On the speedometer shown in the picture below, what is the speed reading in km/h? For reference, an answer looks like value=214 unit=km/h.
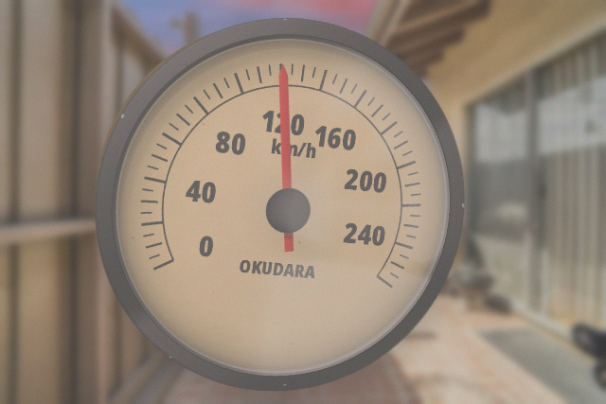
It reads value=120 unit=km/h
